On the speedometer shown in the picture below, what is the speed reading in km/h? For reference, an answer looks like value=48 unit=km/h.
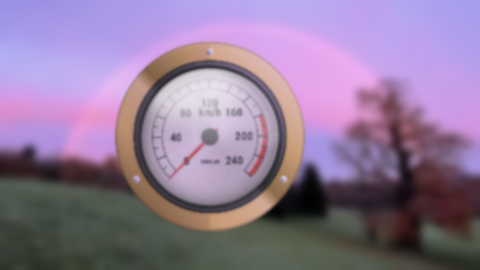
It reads value=0 unit=km/h
